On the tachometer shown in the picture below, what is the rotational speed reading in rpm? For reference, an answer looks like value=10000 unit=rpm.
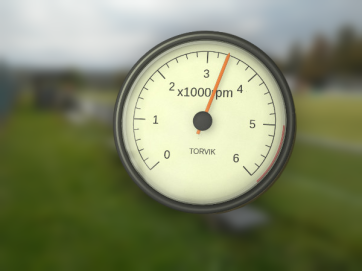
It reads value=3400 unit=rpm
